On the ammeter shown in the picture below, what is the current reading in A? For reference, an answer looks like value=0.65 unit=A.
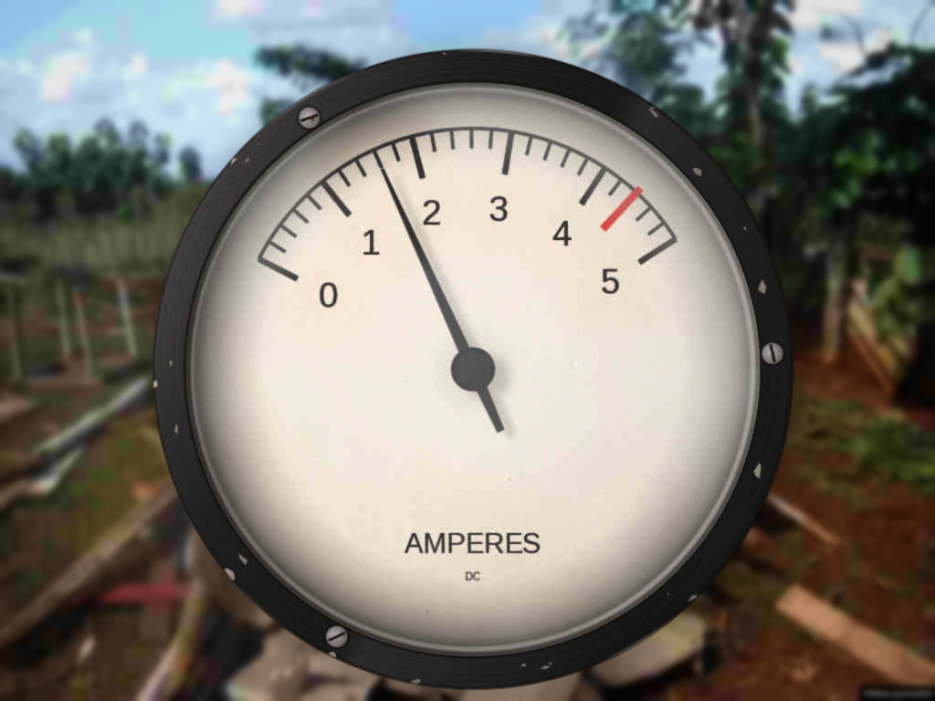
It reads value=1.6 unit=A
